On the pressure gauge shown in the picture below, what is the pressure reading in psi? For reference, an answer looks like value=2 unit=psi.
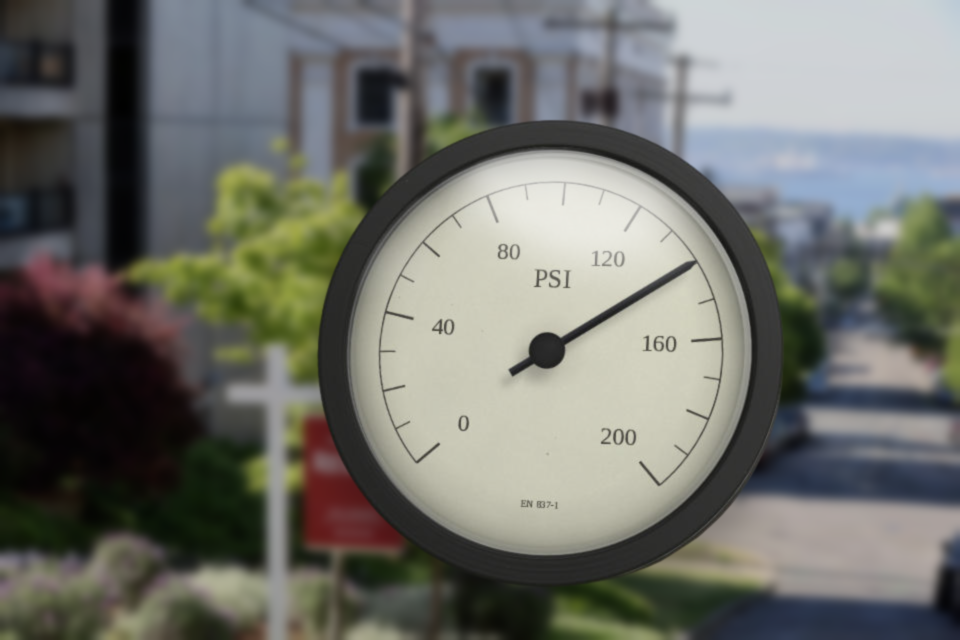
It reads value=140 unit=psi
